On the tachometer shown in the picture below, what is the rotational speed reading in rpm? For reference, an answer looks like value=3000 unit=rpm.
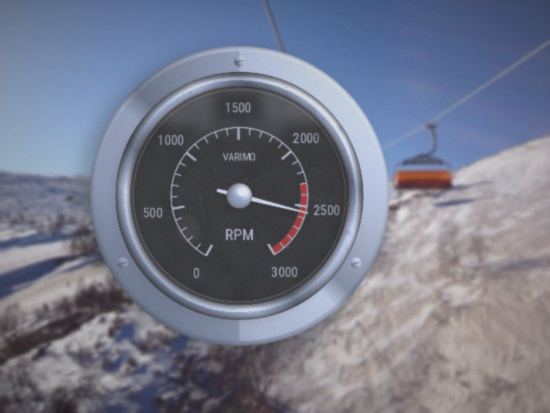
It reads value=2550 unit=rpm
